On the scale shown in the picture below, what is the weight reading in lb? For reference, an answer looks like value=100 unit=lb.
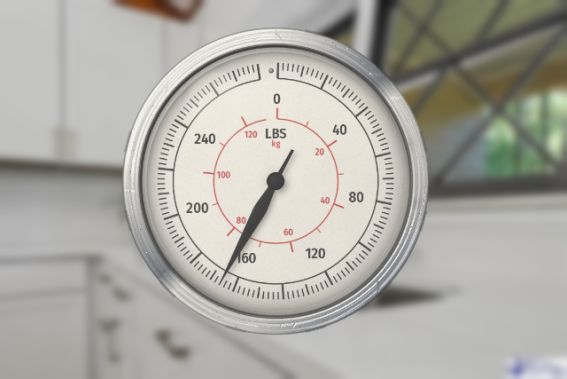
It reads value=166 unit=lb
